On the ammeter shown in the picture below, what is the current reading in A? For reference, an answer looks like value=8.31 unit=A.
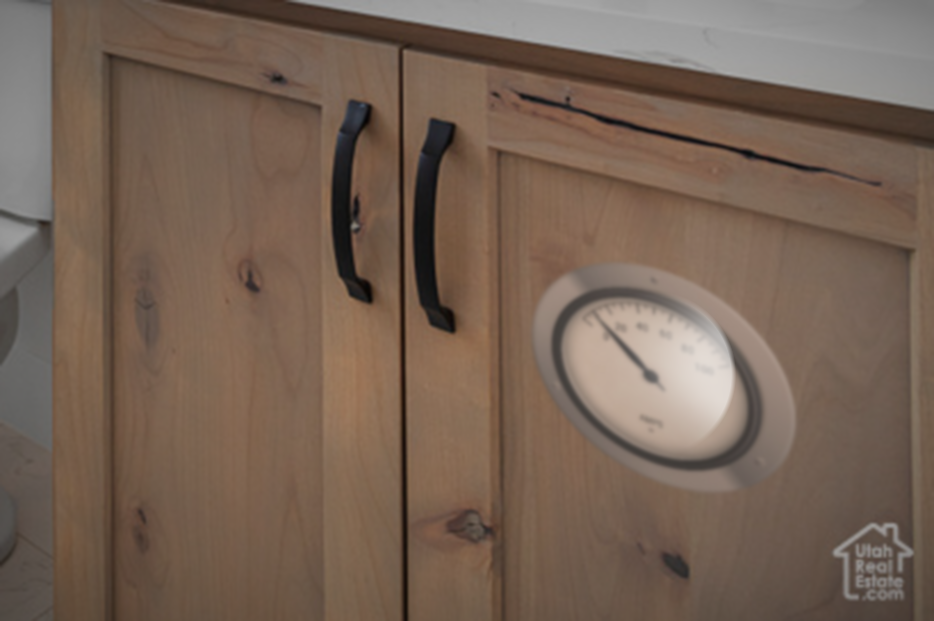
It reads value=10 unit=A
